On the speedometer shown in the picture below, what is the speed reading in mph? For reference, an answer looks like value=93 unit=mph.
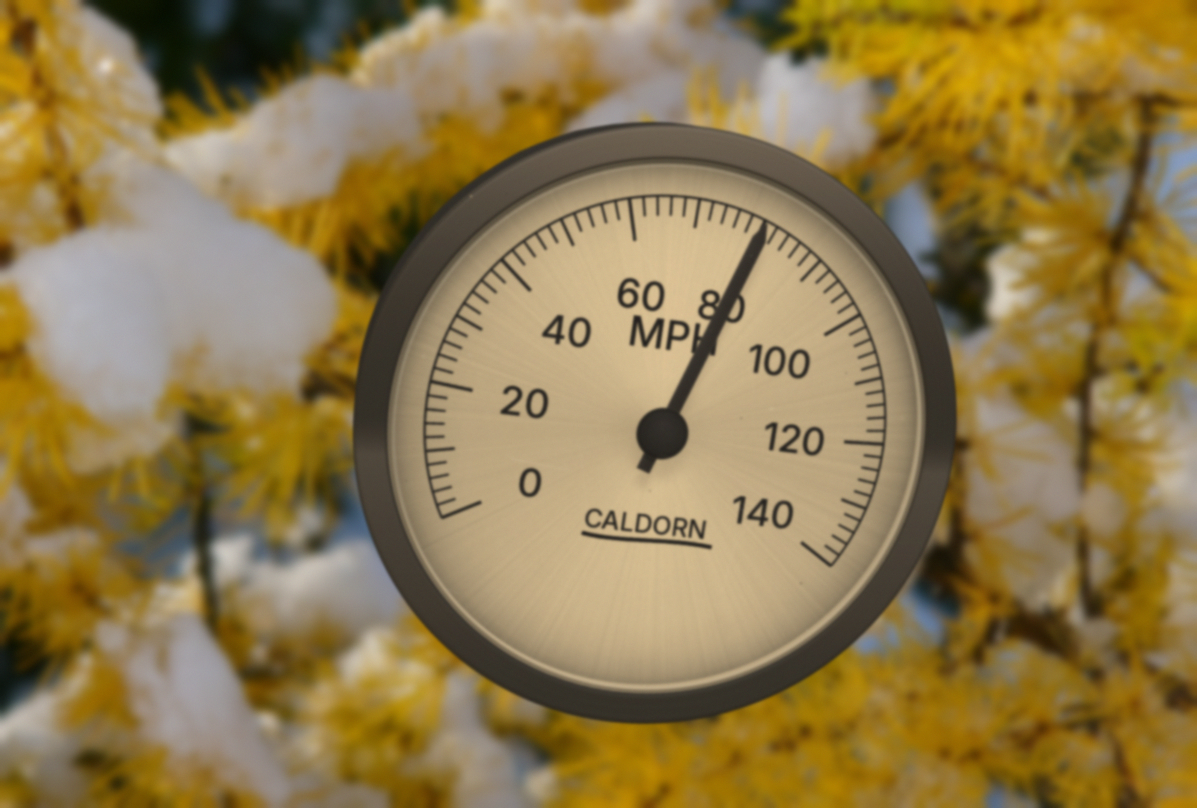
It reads value=80 unit=mph
